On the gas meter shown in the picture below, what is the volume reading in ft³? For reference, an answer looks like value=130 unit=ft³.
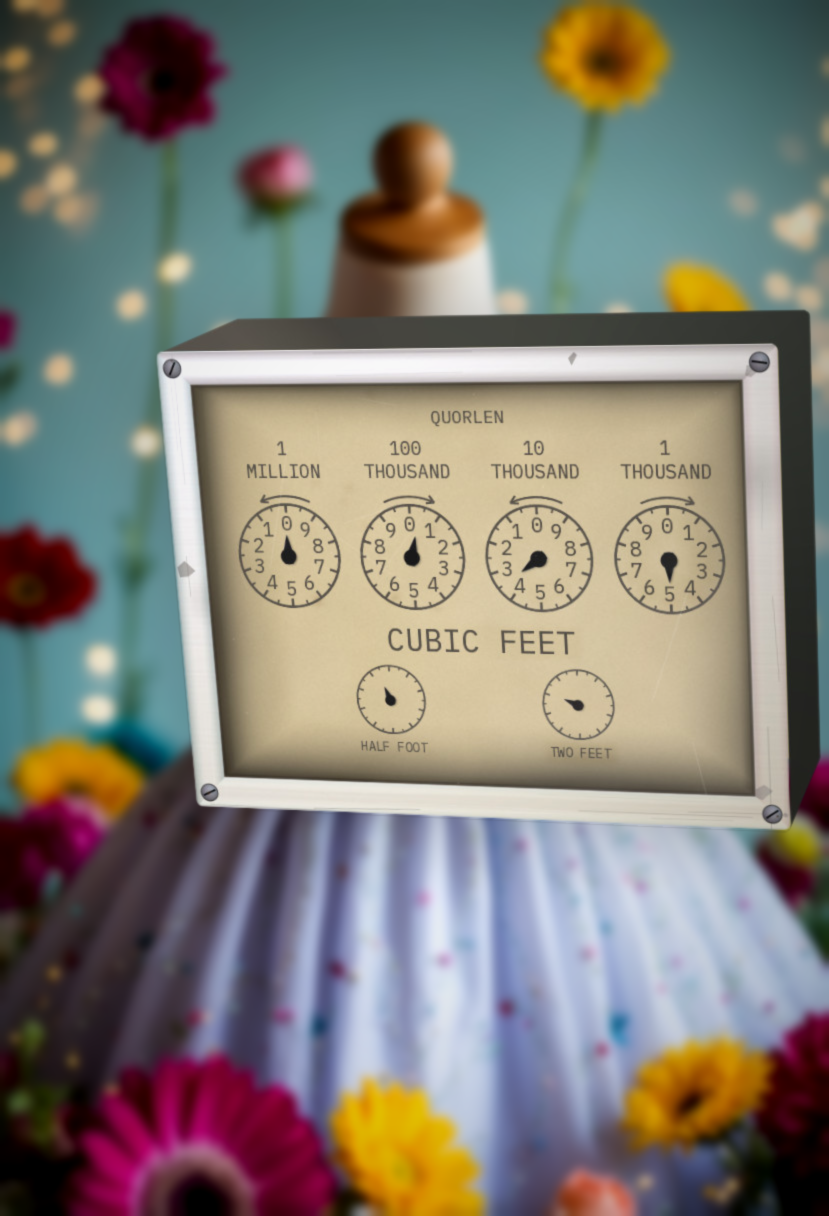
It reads value=3500 unit=ft³
